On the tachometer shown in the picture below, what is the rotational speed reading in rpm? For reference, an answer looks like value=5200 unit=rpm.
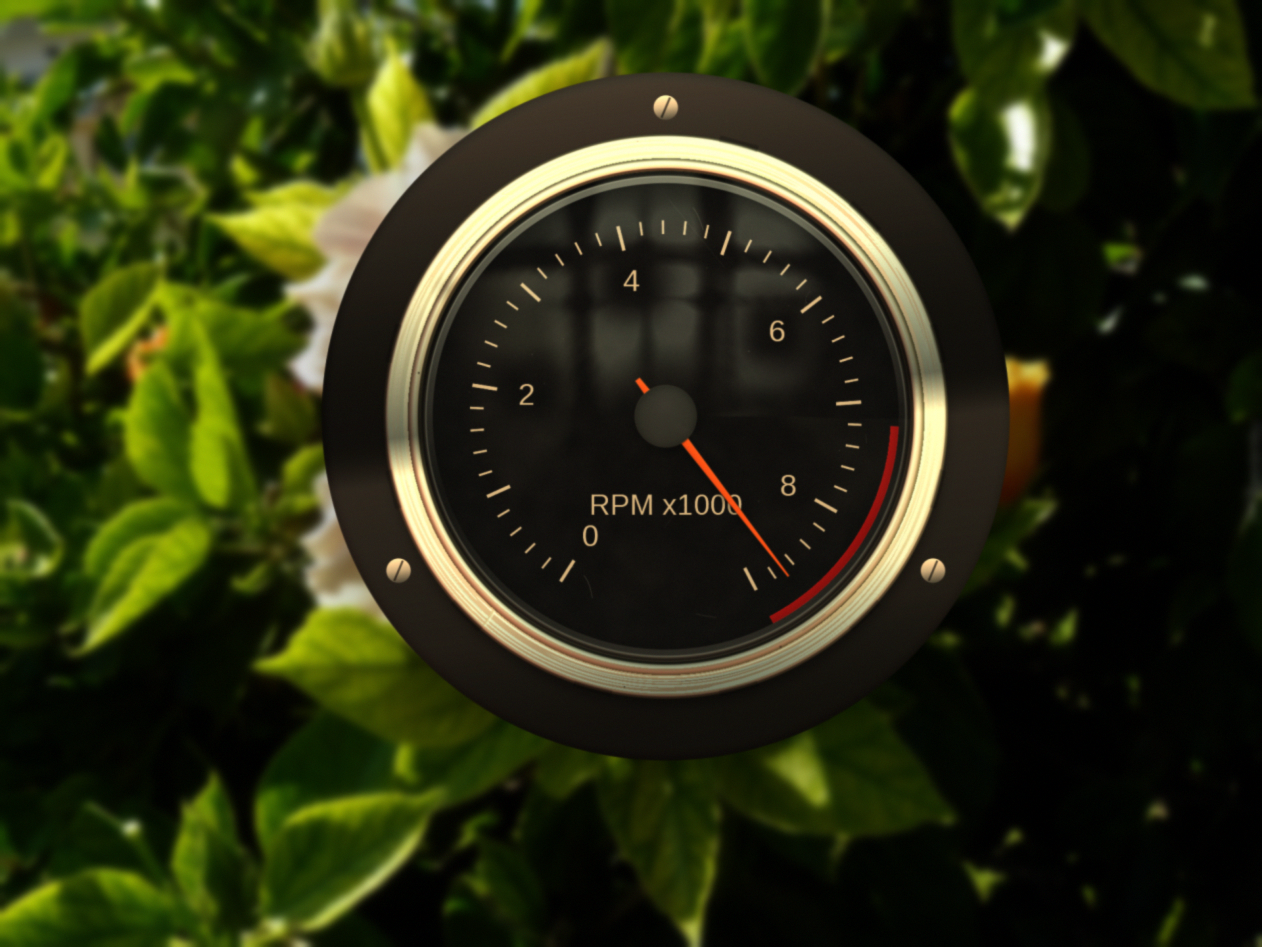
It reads value=8700 unit=rpm
